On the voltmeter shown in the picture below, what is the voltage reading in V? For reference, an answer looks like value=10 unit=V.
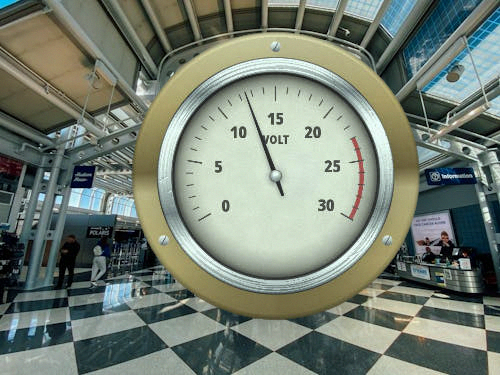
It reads value=12.5 unit=V
